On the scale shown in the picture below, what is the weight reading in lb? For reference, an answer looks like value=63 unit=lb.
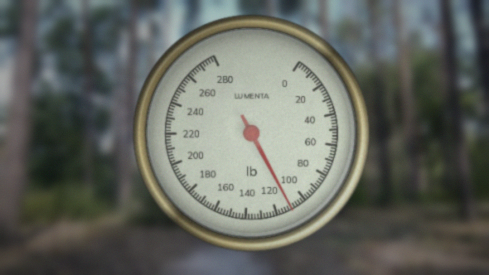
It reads value=110 unit=lb
